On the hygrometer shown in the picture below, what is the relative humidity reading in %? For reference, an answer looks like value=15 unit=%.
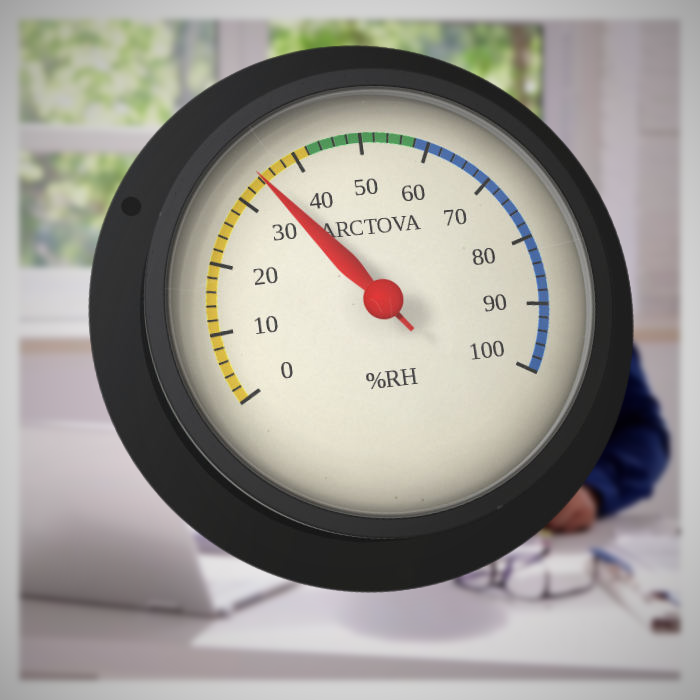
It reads value=34 unit=%
